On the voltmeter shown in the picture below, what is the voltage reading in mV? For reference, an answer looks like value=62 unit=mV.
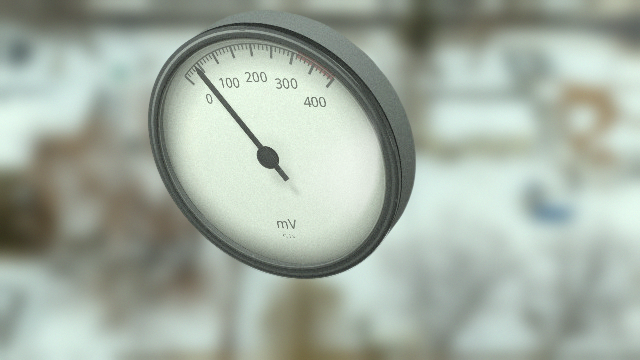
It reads value=50 unit=mV
